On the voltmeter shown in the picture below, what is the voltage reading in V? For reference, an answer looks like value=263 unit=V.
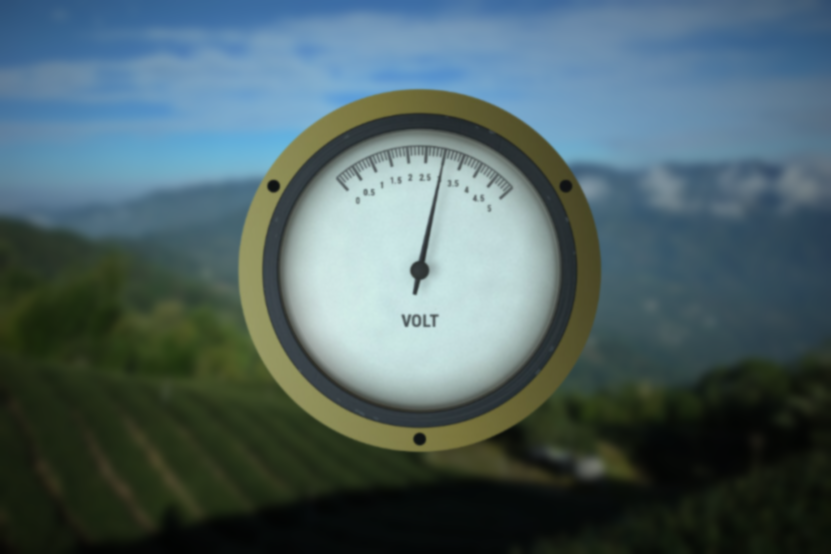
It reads value=3 unit=V
